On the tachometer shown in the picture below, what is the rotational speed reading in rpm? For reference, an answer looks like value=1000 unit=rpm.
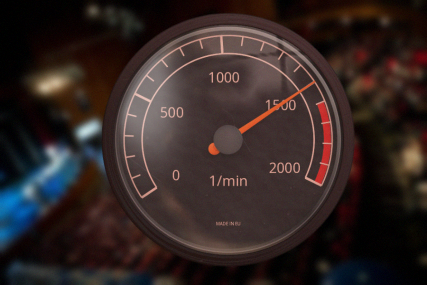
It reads value=1500 unit=rpm
